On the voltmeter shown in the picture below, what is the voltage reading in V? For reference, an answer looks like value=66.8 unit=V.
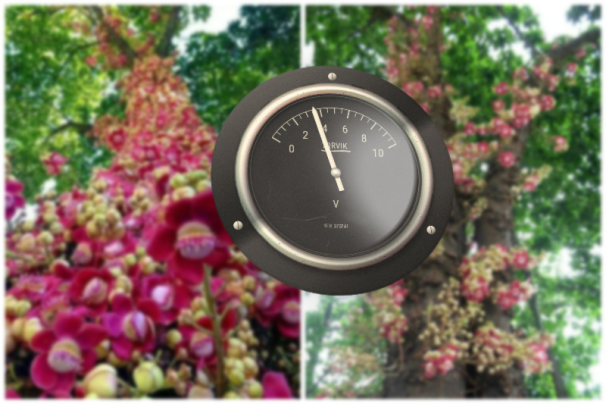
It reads value=3.5 unit=V
